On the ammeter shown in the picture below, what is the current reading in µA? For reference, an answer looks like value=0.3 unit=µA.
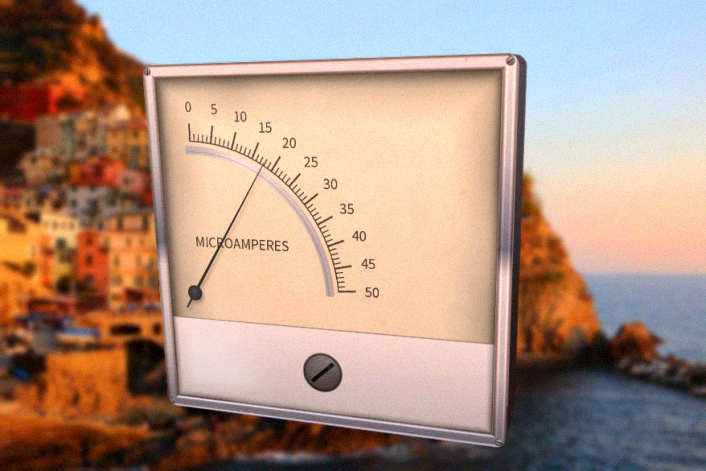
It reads value=18 unit=µA
